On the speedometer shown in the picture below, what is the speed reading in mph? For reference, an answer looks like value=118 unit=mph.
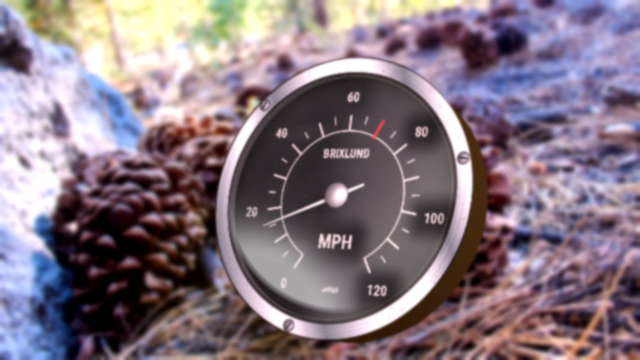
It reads value=15 unit=mph
